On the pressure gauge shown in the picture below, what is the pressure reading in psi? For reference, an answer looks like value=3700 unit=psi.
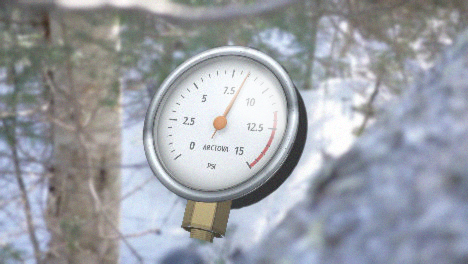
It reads value=8.5 unit=psi
